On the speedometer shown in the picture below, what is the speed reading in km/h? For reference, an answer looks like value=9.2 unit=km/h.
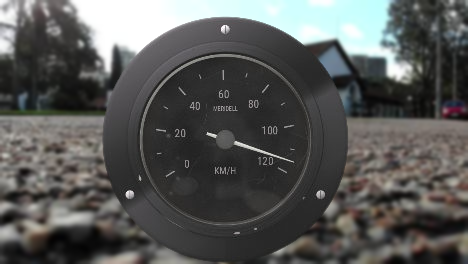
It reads value=115 unit=km/h
